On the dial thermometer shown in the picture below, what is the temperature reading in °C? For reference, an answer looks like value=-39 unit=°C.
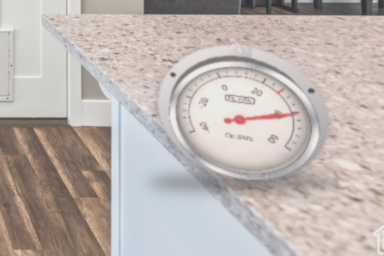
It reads value=40 unit=°C
